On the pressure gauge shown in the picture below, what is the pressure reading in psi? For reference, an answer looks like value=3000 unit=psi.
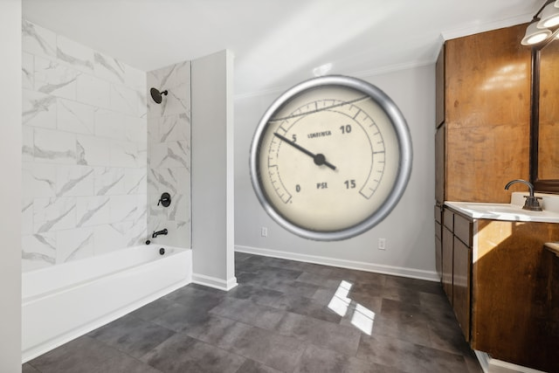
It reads value=4.5 unit=psi
